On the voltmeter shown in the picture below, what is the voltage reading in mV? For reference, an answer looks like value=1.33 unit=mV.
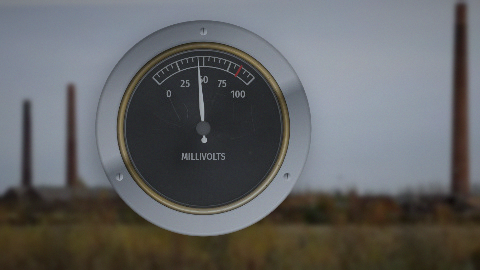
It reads value=45 unit=mV
